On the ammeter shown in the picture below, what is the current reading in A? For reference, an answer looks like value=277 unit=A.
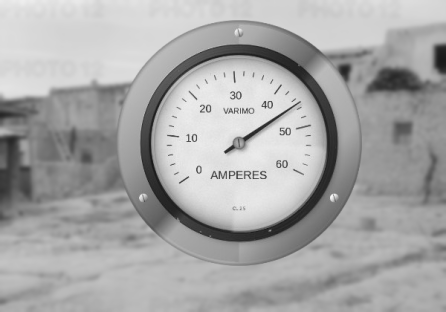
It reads value=45 unit=A
